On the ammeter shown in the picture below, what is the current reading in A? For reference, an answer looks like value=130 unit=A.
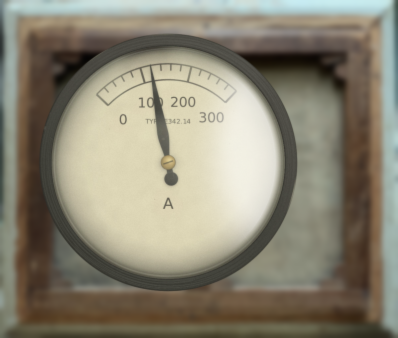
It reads value=120 unit=A
